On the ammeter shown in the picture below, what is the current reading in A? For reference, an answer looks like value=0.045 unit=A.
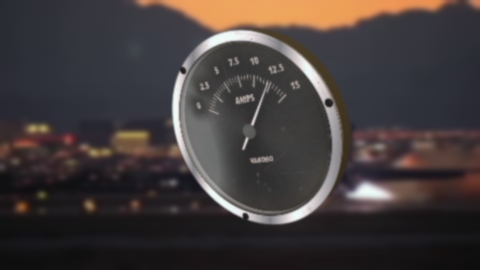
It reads value=12.5 unit=A
